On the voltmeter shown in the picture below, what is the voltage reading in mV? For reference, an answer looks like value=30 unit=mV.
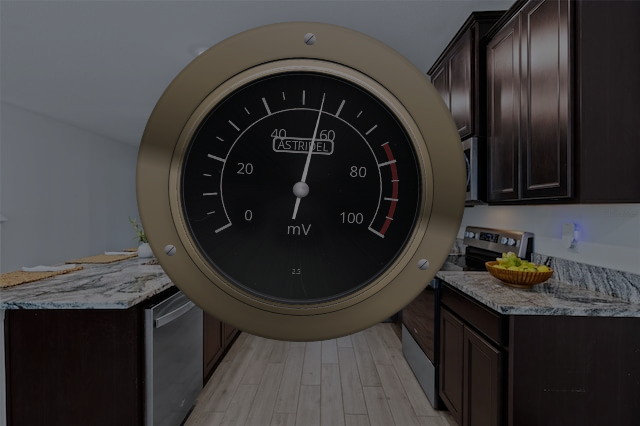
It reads value=55 unit=mV
